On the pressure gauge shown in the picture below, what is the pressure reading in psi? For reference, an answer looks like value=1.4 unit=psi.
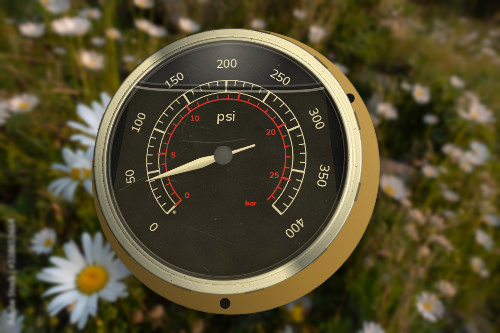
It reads value=40 unit=psi
